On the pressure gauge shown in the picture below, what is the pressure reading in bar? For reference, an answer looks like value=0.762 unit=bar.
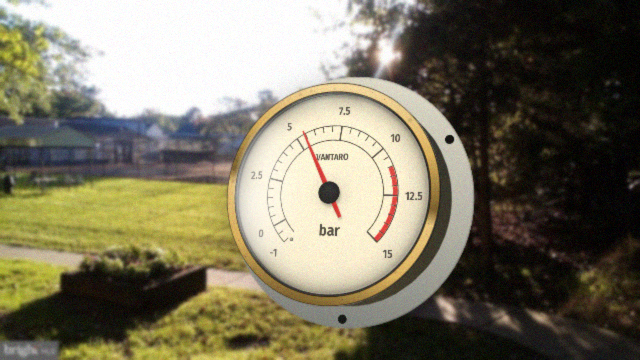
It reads value=5.5 unit=bar
